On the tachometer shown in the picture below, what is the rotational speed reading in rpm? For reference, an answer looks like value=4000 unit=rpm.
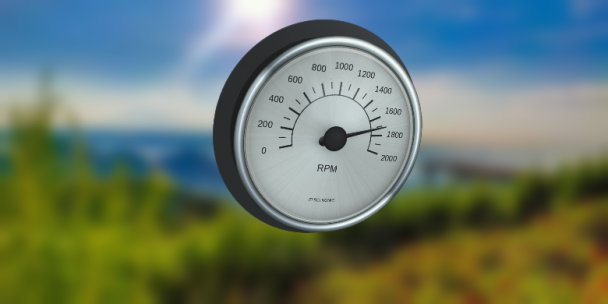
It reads value=1700 unit=rpm
